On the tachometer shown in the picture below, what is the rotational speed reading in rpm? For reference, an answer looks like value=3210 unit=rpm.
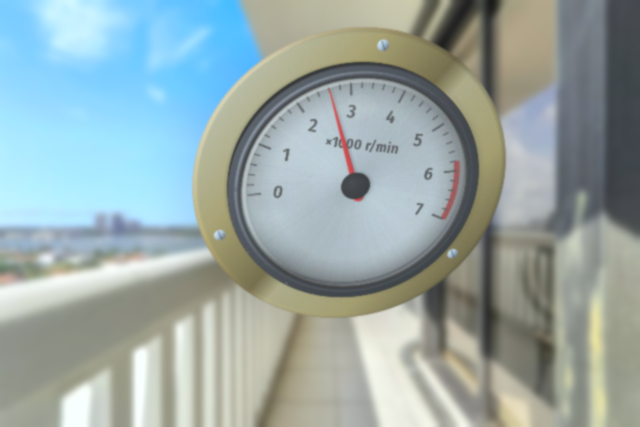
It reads value=2600 unit=rpm
